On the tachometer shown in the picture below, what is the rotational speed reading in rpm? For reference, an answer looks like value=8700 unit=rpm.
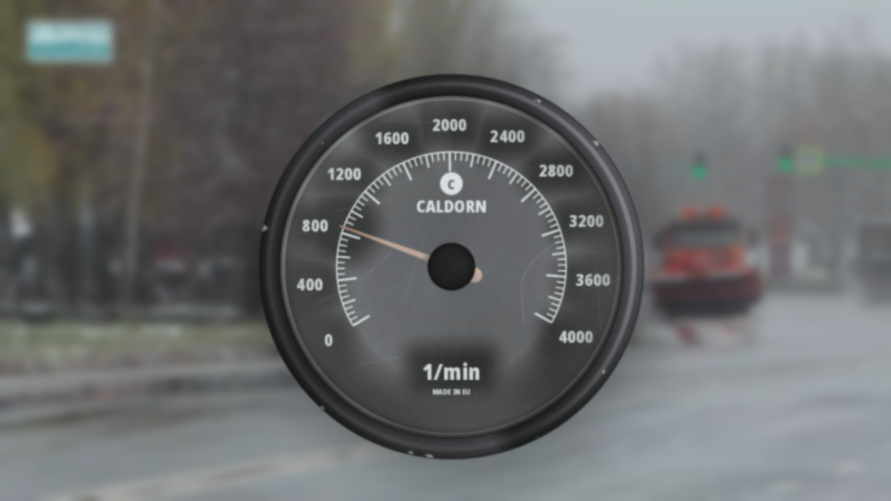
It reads value=850 unit=rpm
